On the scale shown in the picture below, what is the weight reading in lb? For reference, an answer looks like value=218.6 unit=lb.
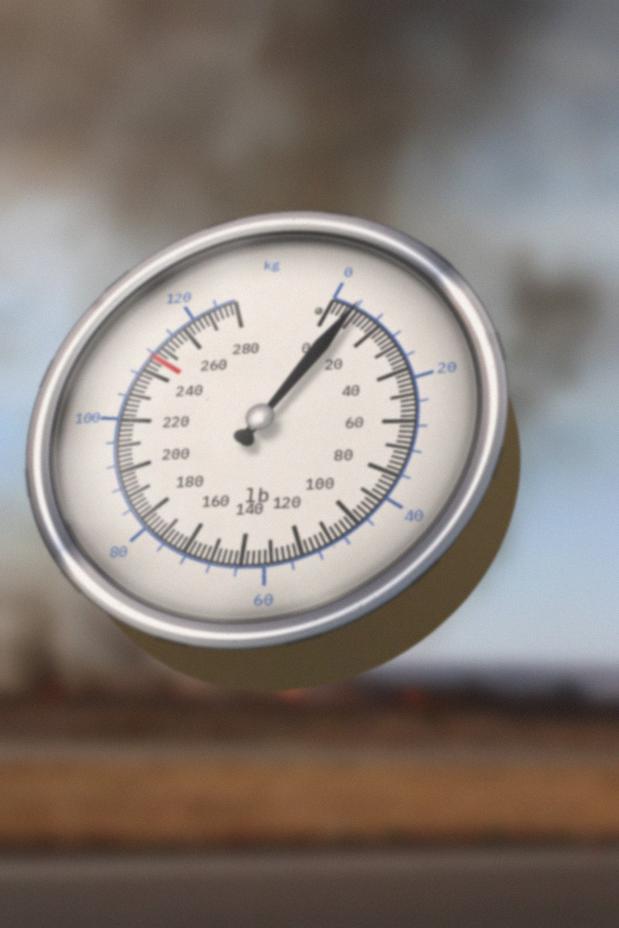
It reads value=10 unit=lb
